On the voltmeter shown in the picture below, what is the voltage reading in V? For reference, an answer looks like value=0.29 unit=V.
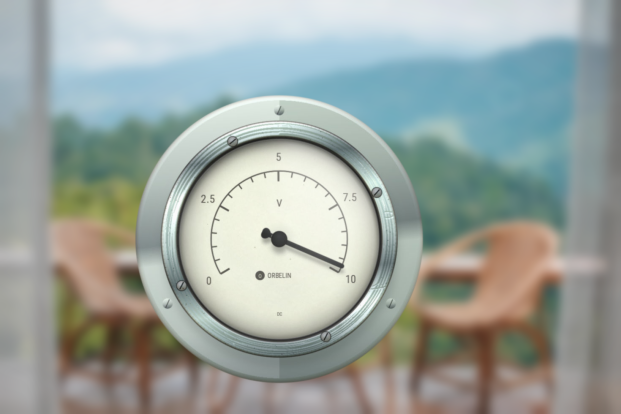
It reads value=9.75 unit=V
